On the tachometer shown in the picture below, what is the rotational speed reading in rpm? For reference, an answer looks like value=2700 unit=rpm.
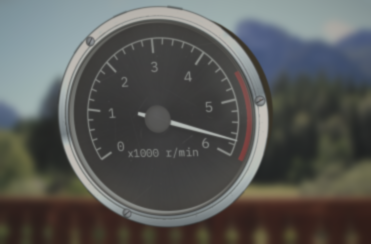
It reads value=5700 unit=rpm
